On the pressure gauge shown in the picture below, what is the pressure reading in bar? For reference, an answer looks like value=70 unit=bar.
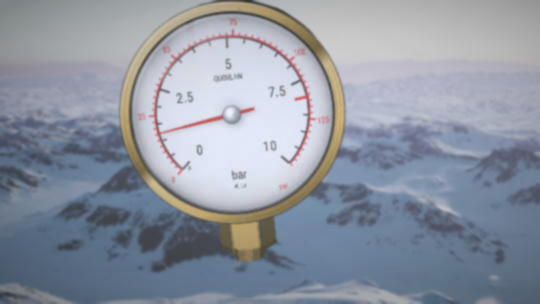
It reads value=1.25 unit=bar
